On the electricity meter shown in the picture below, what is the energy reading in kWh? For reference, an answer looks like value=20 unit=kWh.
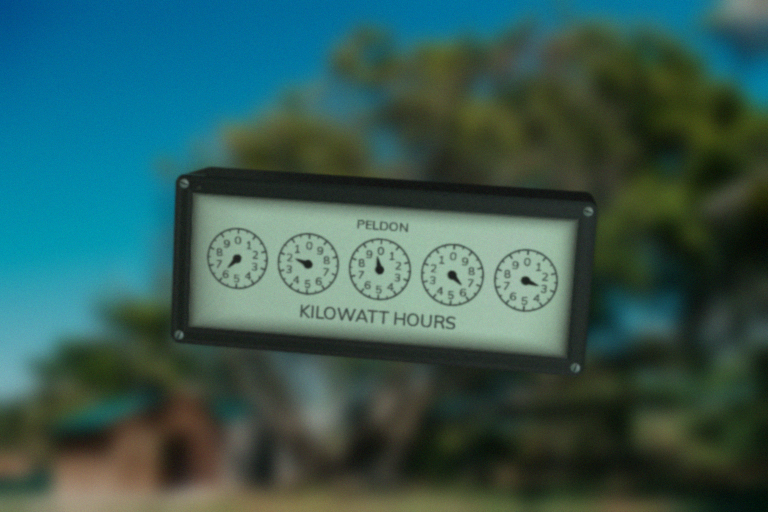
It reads value=61963 unit=kWh
